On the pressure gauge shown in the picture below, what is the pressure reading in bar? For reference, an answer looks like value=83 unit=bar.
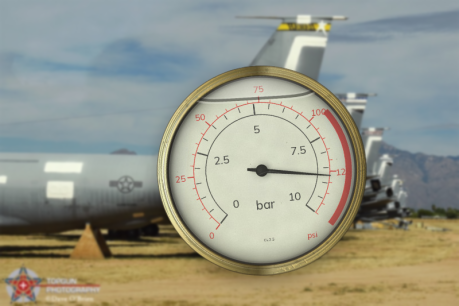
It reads value=8.75 unit=bar
